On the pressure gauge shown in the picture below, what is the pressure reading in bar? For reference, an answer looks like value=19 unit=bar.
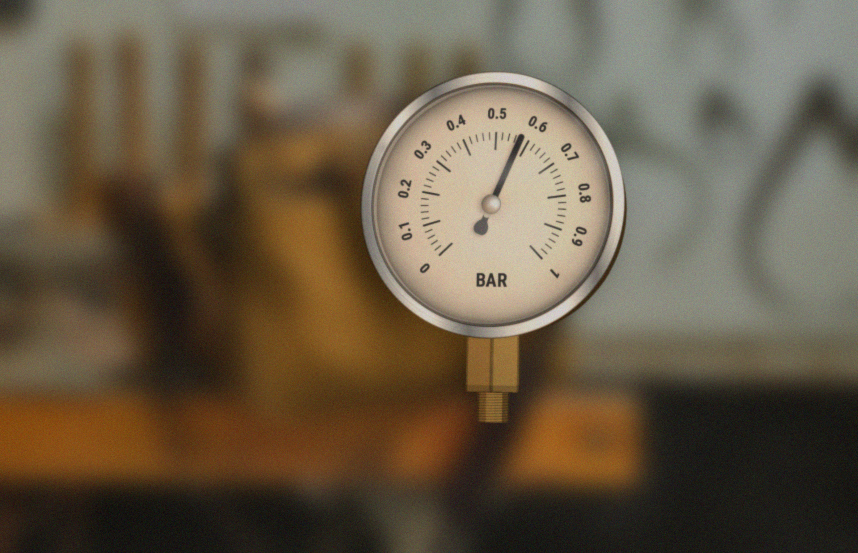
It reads value=0.58 unit=bar
